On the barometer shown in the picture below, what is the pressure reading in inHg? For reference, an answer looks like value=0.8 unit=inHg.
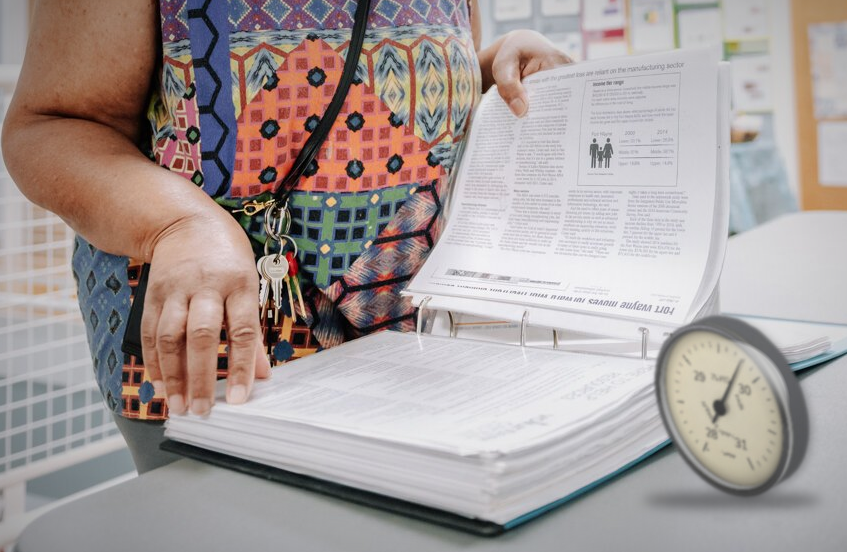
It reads value=29.8 unit=inHg
